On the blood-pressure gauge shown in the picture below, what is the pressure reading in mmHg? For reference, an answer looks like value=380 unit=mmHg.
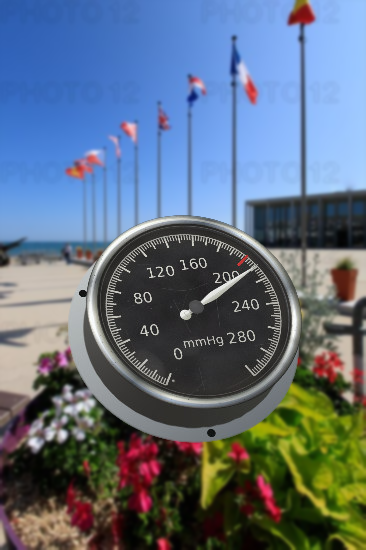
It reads value=210 unit=mmHg
